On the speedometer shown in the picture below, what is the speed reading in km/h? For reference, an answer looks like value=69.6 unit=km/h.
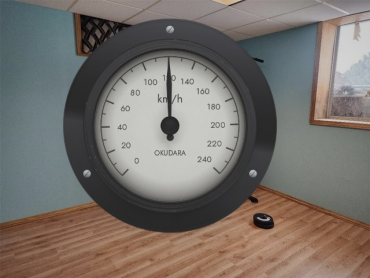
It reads value=120 unit=km/h
